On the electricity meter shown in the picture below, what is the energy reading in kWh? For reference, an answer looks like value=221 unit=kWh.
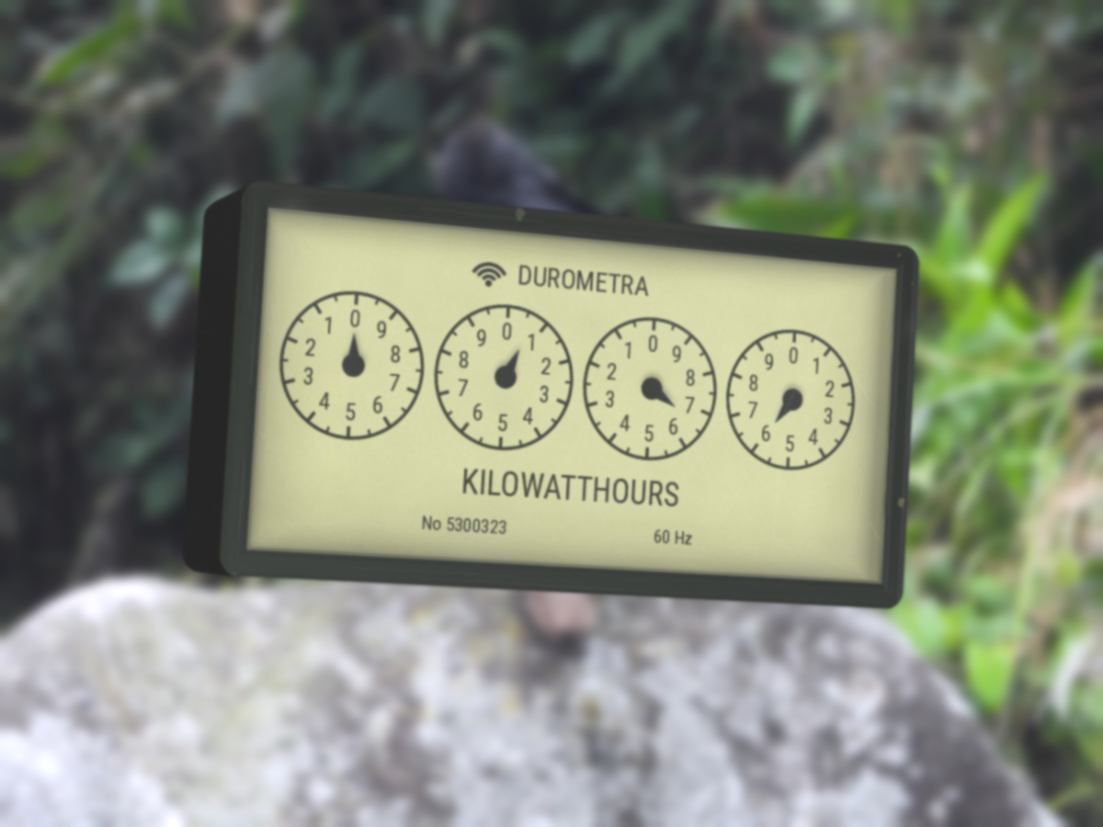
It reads value=66 unit=kWh
